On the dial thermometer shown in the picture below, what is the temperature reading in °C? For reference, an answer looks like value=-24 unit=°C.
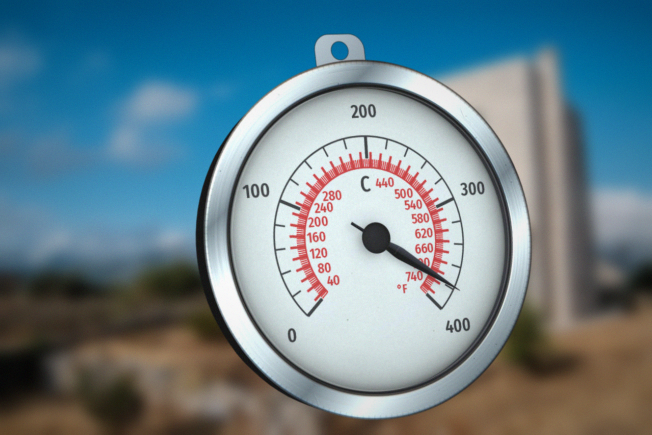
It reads value=380 unit=°C
